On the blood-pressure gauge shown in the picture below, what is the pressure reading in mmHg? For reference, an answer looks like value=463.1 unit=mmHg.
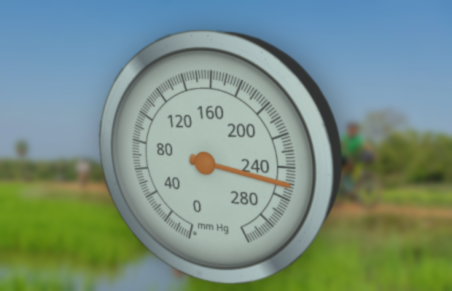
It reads value=250 unit=mmHg
